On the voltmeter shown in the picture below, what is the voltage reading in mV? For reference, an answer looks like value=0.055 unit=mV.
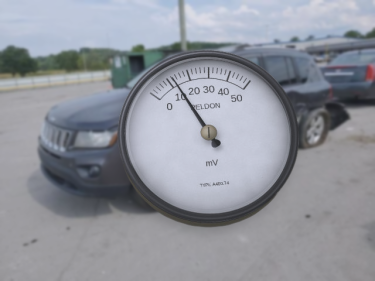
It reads value=12 unit=mV
